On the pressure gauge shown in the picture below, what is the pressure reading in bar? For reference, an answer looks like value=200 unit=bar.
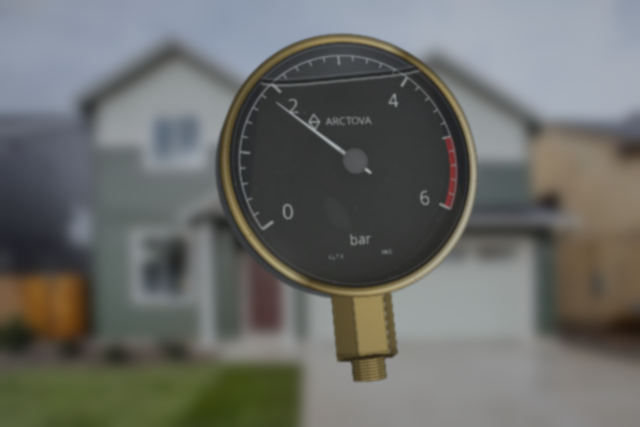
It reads value=1.8 unit=bar
